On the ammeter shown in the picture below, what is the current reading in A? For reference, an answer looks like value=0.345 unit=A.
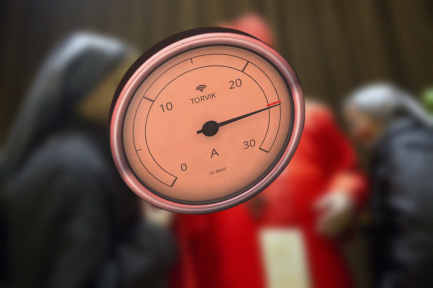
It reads value=25 unit=A
